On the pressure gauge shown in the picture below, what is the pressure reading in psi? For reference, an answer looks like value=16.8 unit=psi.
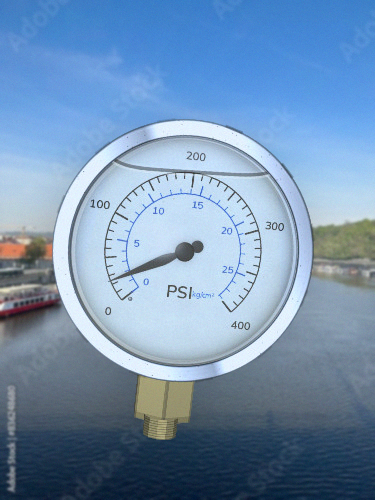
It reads value=25 unit=psi
